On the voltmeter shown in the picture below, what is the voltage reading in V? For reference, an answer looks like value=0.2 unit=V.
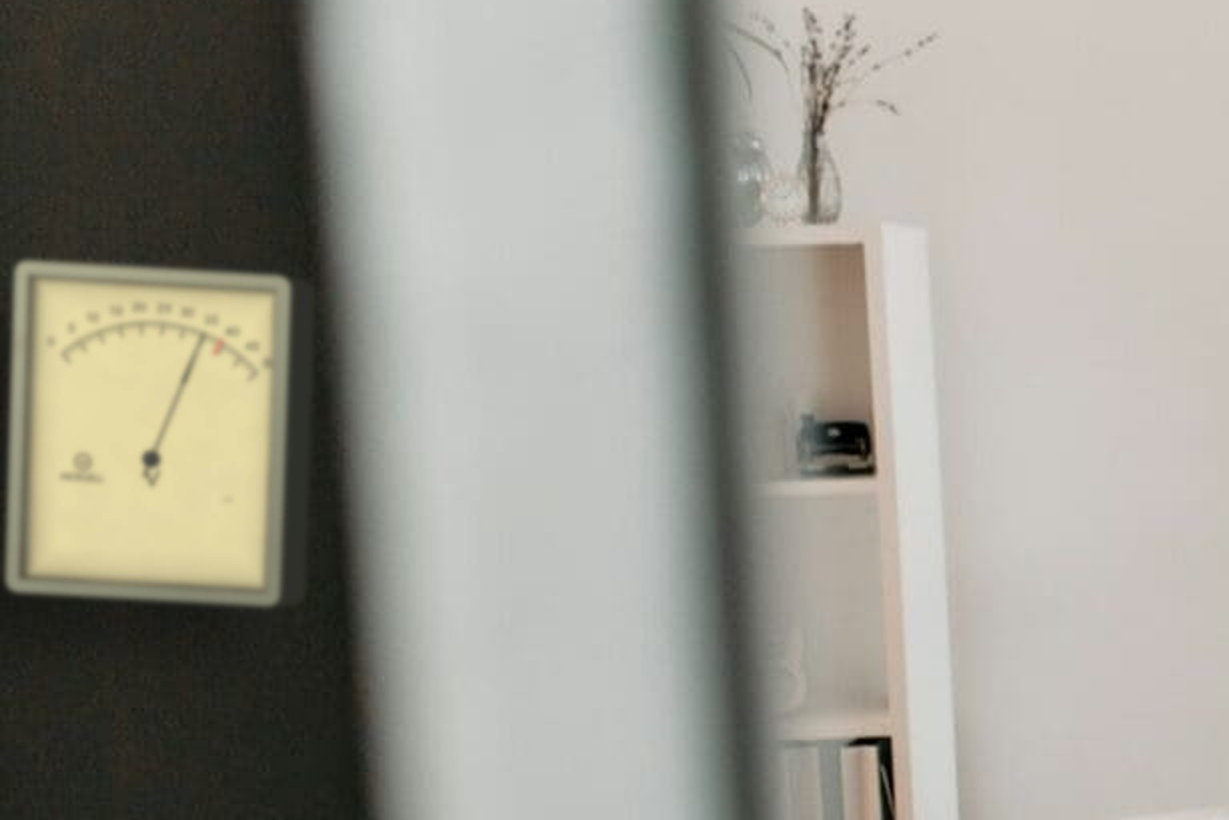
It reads value=35 unit=V
